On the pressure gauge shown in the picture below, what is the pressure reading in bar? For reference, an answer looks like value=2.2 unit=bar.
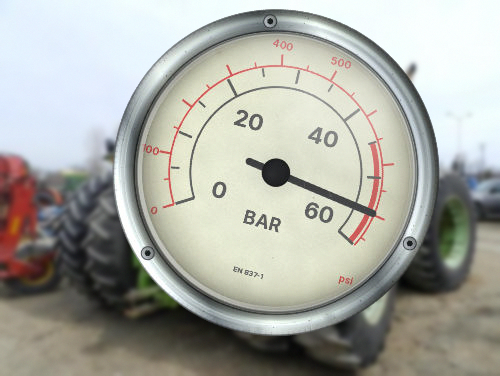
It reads value=55 unit=bar
